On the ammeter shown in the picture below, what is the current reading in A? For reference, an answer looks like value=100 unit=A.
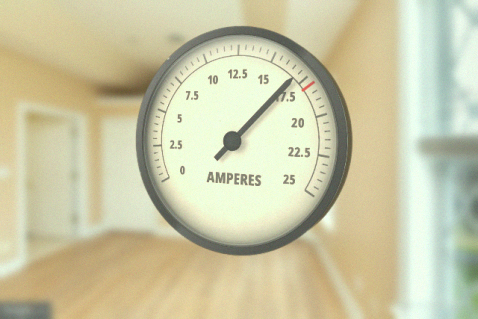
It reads value=17 unit=A
